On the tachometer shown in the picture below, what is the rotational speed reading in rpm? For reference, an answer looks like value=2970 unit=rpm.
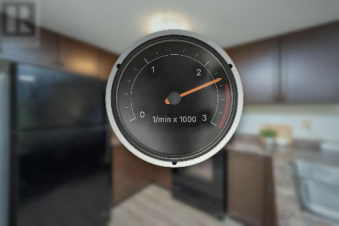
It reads value=2300 unit=rpm
